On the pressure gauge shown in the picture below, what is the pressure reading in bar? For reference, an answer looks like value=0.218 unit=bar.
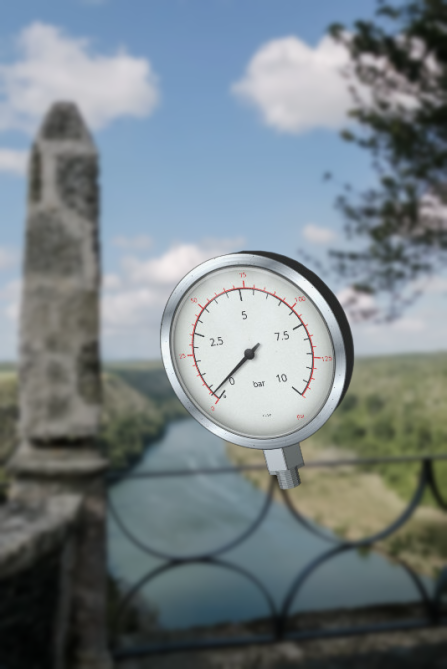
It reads value=0.25 unit=bar
